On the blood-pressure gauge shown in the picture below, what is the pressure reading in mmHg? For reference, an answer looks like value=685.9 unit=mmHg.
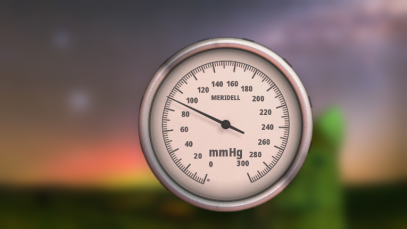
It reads value=90 unit=mmHg
